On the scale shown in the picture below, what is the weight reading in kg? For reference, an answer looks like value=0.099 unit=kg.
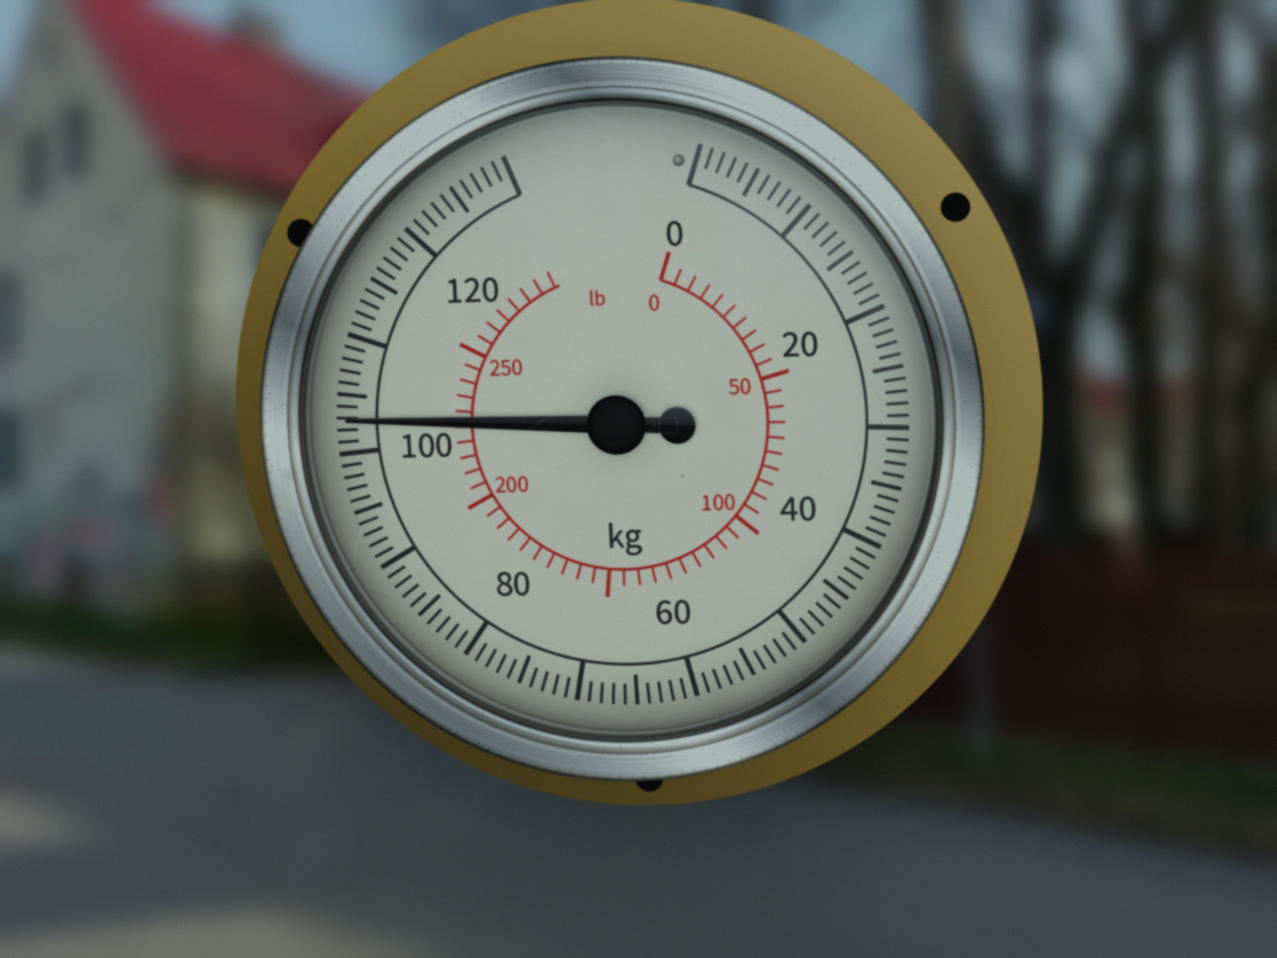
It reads value=103 unit=kg
